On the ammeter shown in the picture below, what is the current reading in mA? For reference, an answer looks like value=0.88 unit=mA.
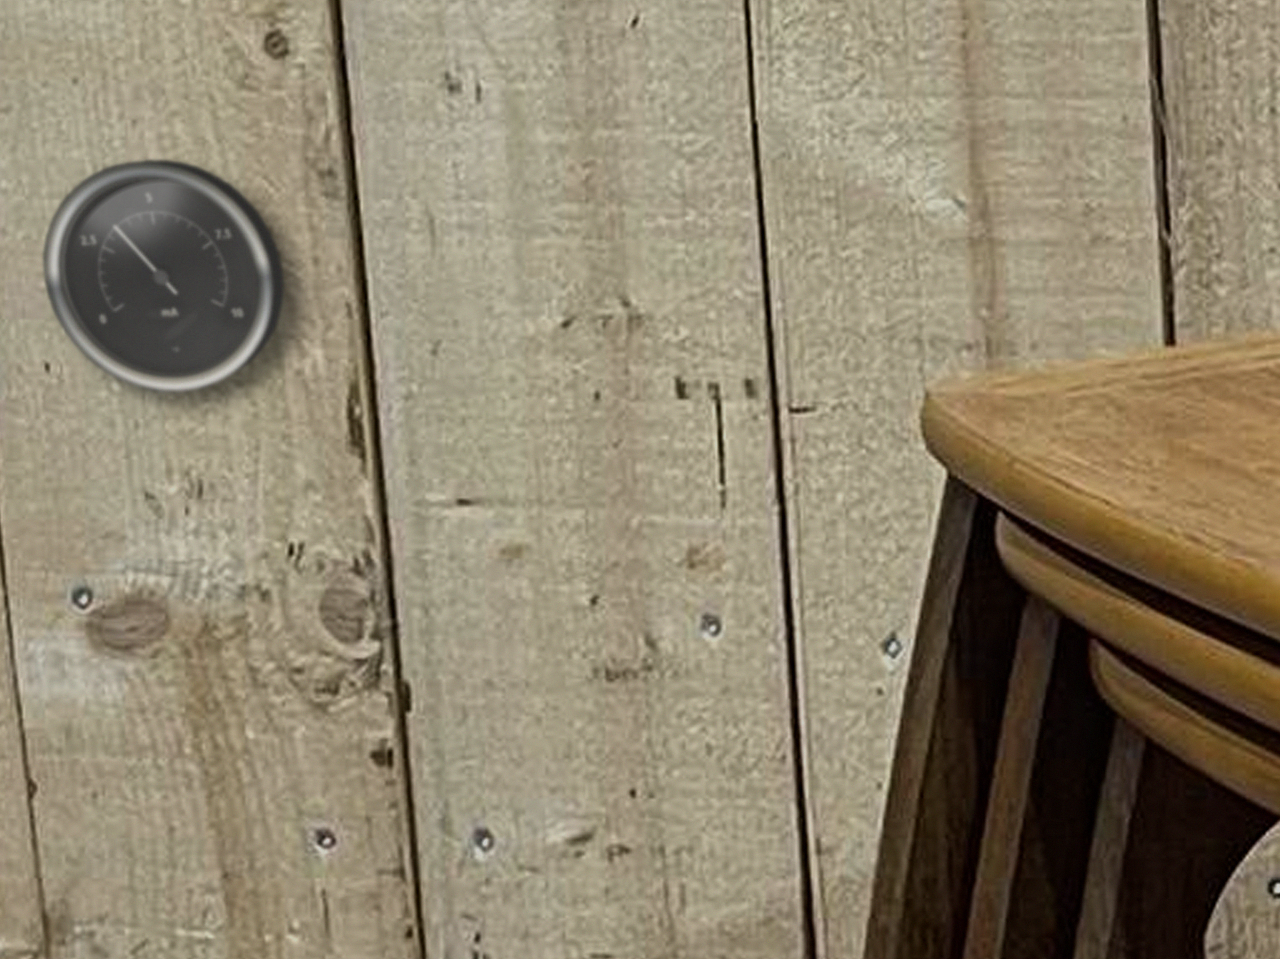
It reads value=3.5 unit=mA
